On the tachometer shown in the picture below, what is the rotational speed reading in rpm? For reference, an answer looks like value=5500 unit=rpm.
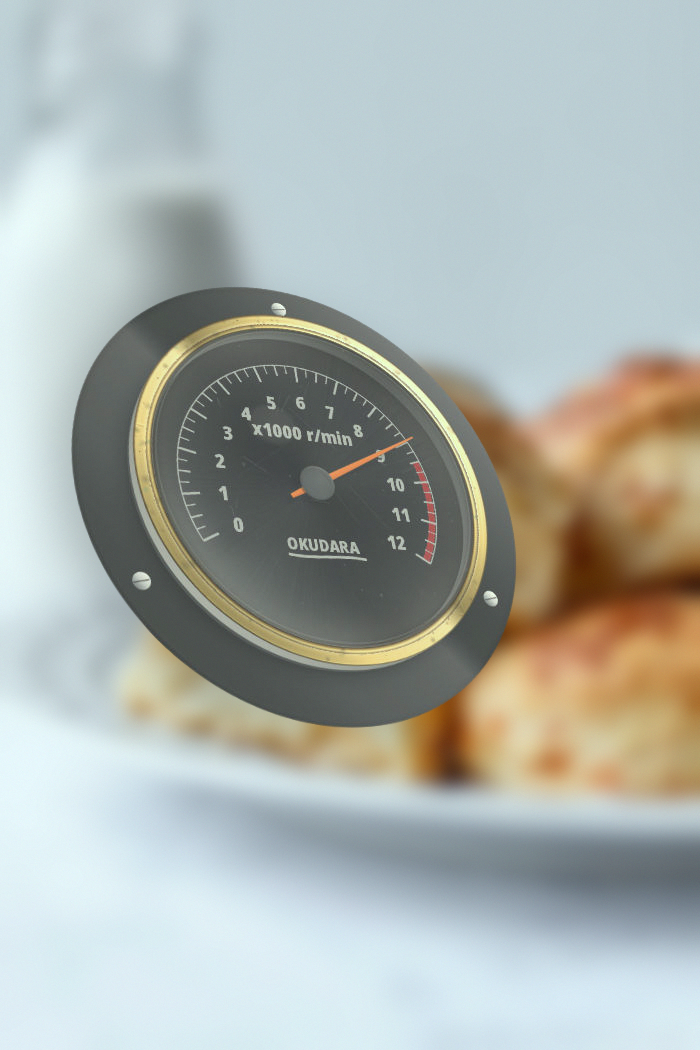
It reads value=9000 unit=rpm
